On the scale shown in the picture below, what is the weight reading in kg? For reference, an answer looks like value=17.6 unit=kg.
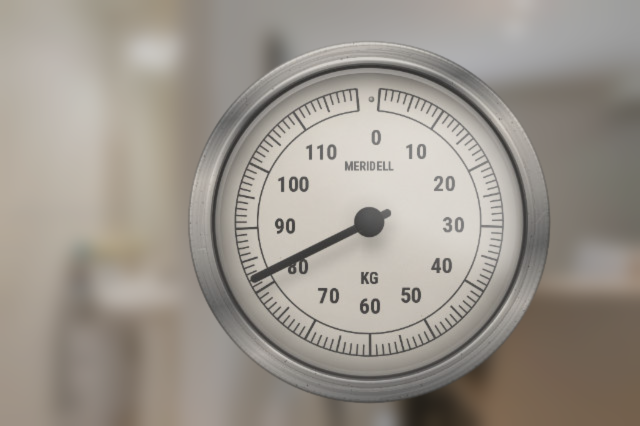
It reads value=82 unit=kg
